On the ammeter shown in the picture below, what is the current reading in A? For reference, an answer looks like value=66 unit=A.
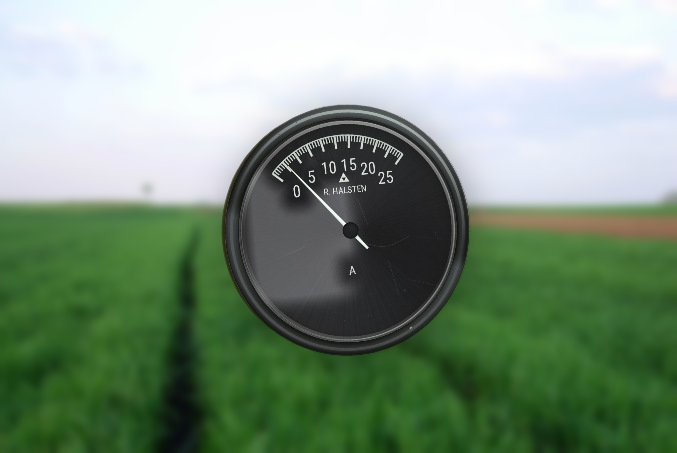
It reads value=2.5 unit=A
